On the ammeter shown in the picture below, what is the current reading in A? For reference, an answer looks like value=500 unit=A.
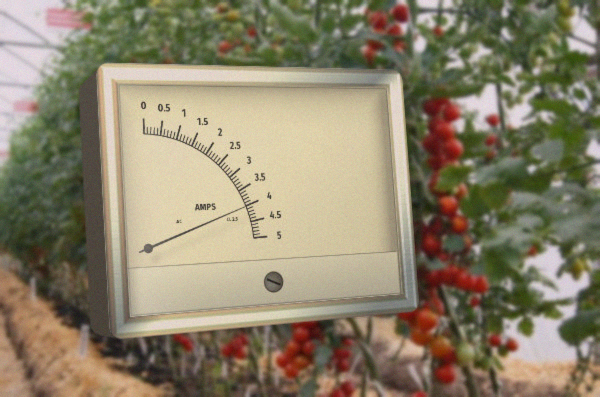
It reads value=4 unit=A
